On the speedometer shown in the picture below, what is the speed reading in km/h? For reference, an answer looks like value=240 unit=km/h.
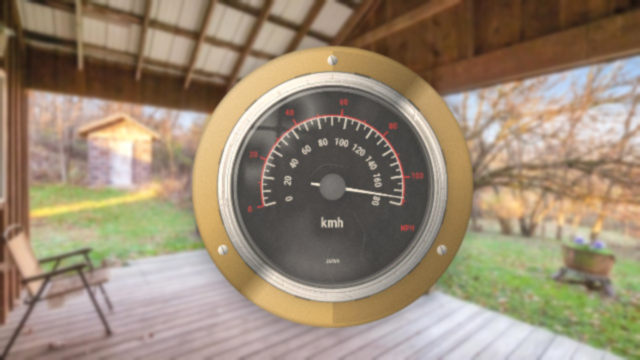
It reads value=175 unit=km/h
